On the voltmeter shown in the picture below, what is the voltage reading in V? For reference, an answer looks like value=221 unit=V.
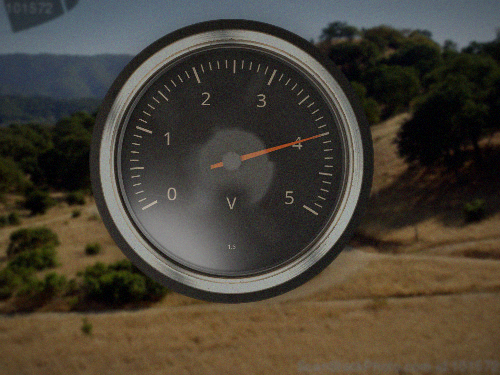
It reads value=4 unit=V
